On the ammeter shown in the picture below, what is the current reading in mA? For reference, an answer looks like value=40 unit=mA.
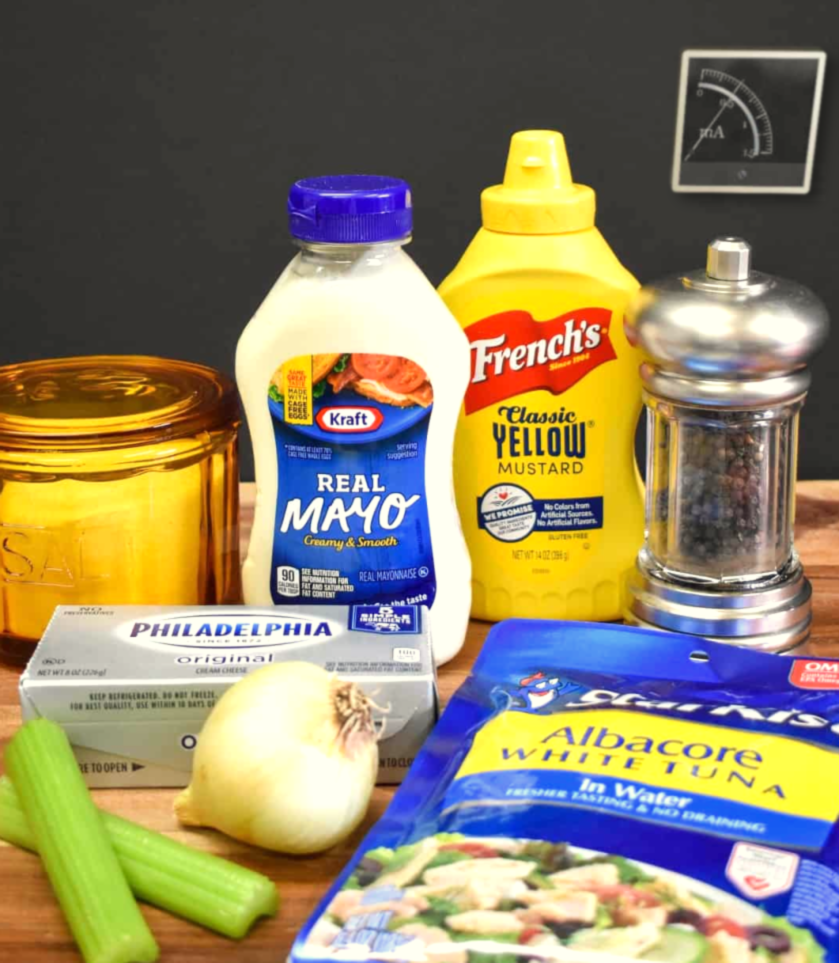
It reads value=0.5 unit=mA
